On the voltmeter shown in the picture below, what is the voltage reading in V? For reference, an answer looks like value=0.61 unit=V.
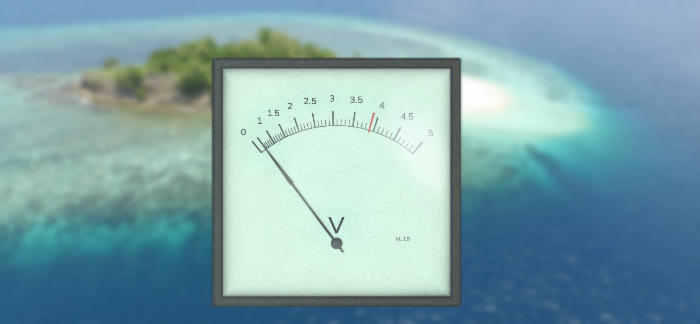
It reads value=0.5 unit=V
